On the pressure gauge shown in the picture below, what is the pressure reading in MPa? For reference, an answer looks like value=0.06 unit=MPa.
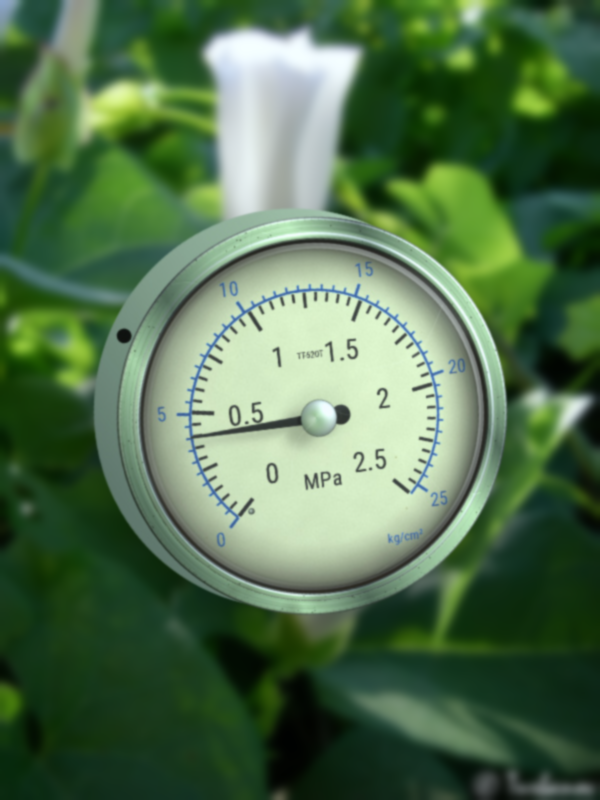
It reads value=0.4 unit=MPa
